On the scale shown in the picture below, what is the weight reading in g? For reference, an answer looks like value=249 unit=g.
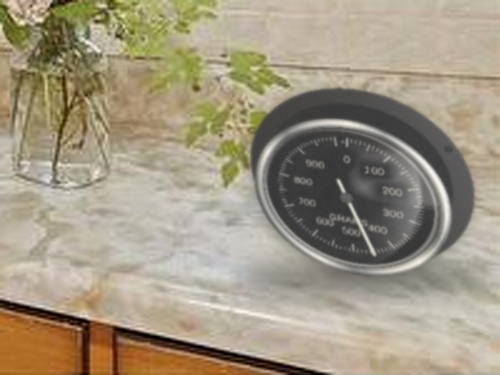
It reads value=450 unit=g
